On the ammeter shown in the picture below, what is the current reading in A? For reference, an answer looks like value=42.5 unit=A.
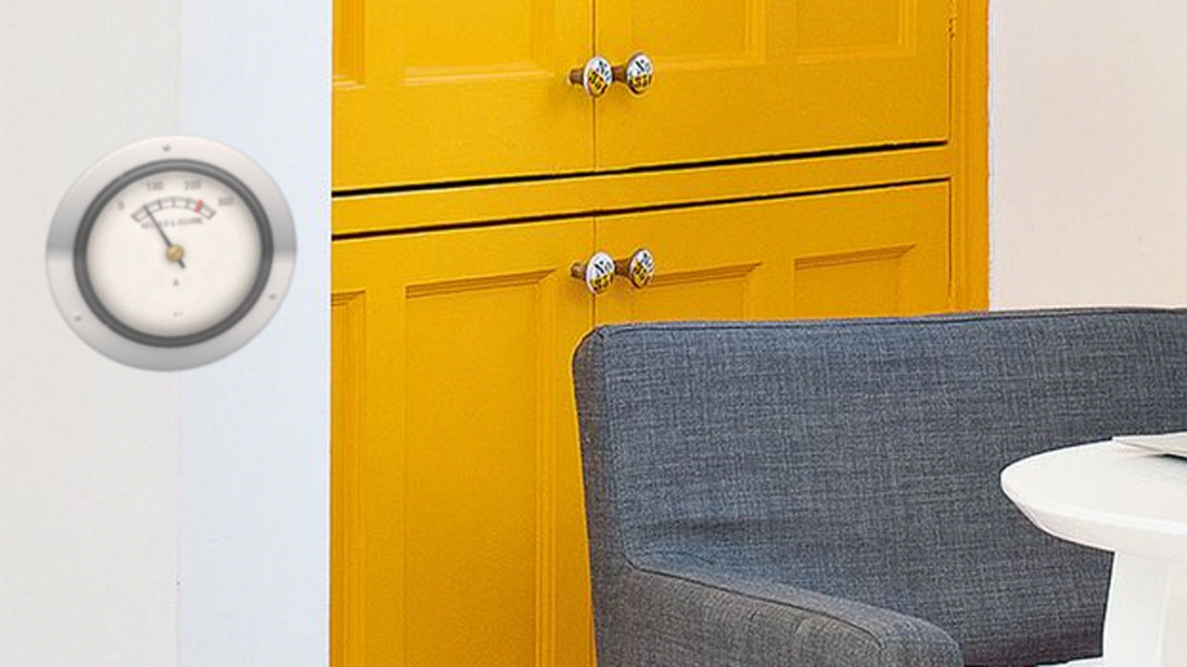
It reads value=50 unit=A
